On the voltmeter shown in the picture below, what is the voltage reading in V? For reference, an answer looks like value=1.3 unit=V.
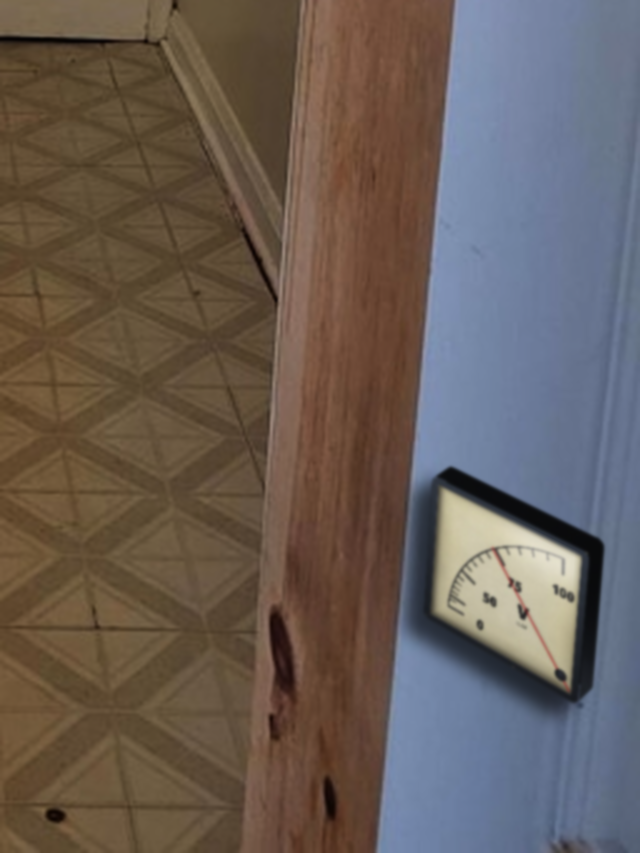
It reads value=75 unit=V
